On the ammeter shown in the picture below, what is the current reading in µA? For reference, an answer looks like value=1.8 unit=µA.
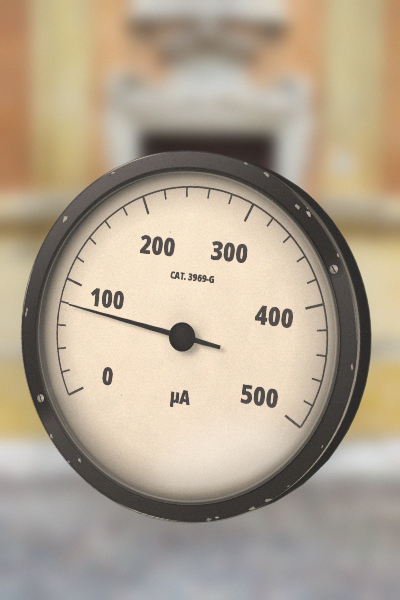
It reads value=80 unit=µA
